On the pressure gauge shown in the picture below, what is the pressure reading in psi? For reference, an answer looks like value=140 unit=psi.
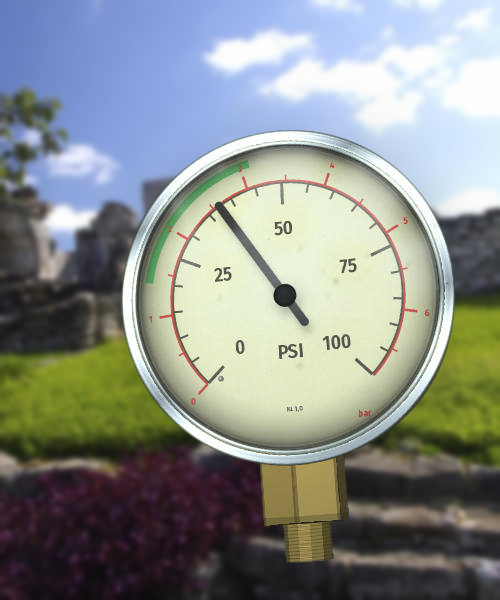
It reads value=37.5 unit=psi
